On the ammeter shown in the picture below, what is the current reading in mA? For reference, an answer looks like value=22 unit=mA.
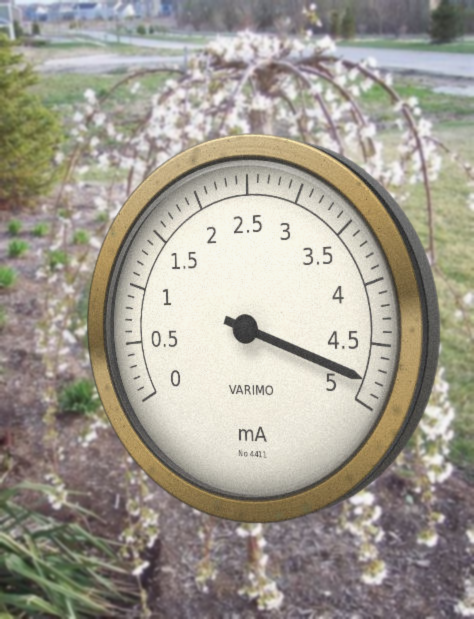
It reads value=4.8 unit=mA
